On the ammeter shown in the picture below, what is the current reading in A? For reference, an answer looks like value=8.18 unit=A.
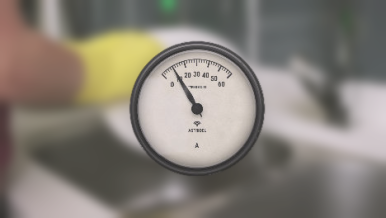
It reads value=10 unit=A
